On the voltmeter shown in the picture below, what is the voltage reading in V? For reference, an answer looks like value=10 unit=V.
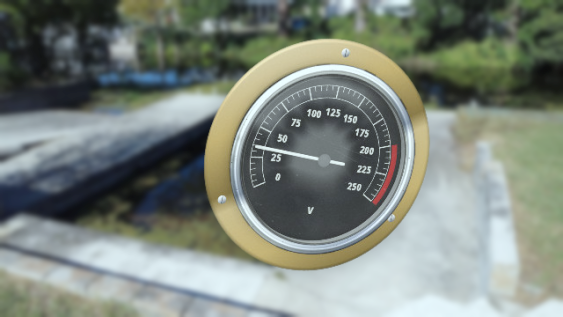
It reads value=35 unit=V
